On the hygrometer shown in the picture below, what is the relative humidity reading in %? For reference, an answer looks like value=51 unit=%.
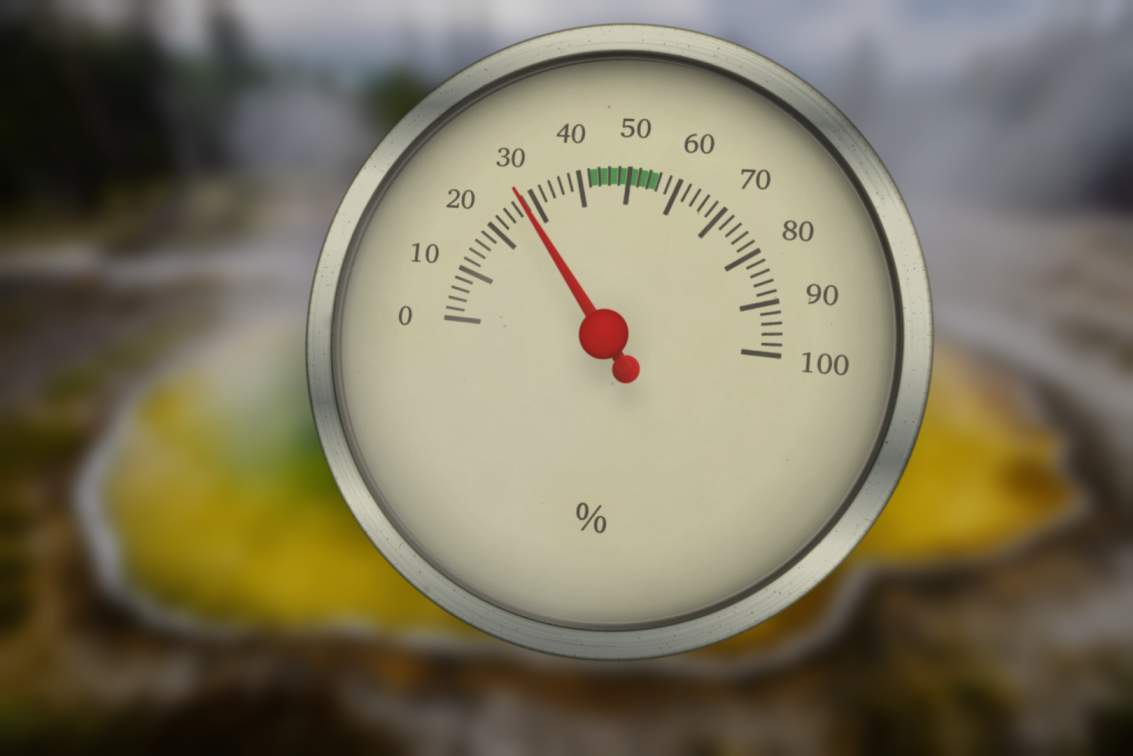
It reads value=28 unit=%
